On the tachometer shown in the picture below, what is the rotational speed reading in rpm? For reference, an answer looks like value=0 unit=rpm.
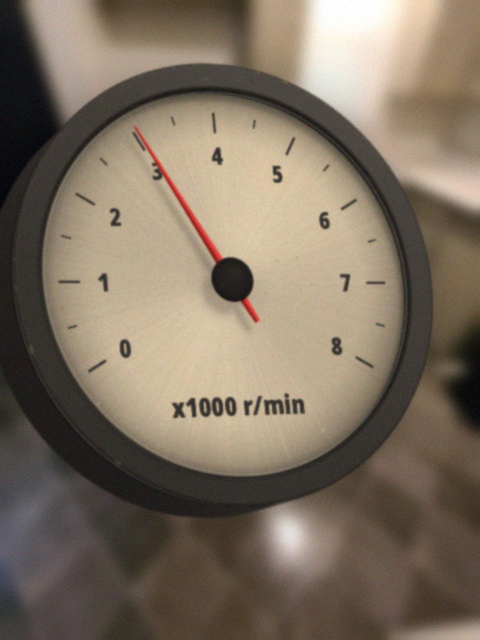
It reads value=3000 unit=rpm
